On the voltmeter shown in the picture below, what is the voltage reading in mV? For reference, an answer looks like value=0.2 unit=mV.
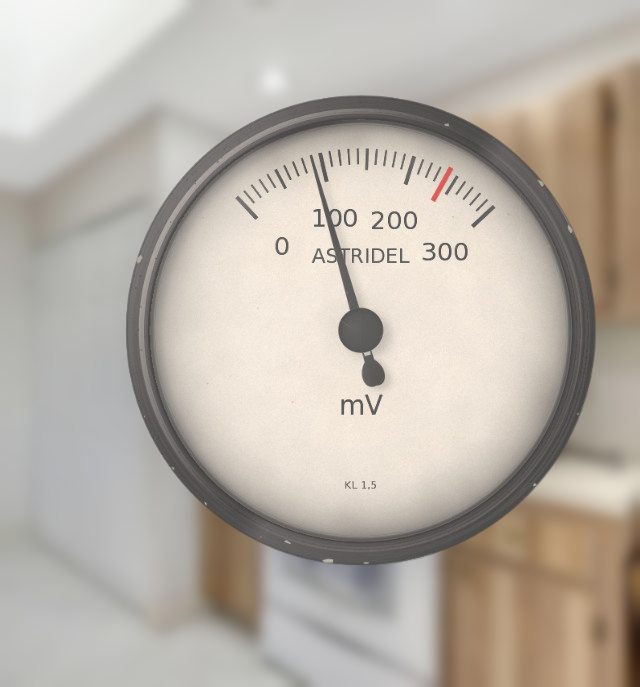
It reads value=90 unit=mV
